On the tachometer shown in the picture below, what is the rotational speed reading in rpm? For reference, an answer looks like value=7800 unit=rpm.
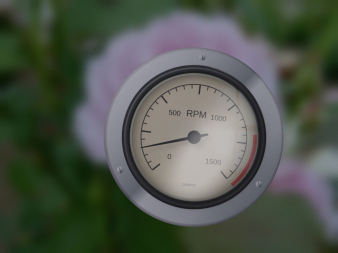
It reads value=150 unit=rpm
